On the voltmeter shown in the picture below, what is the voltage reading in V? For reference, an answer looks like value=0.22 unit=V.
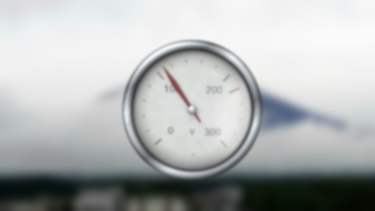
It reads value=110 unit=V
